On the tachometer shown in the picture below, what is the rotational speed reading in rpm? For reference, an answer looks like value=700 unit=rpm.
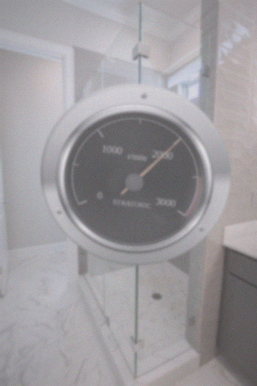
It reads value=2000 unit=rpm
